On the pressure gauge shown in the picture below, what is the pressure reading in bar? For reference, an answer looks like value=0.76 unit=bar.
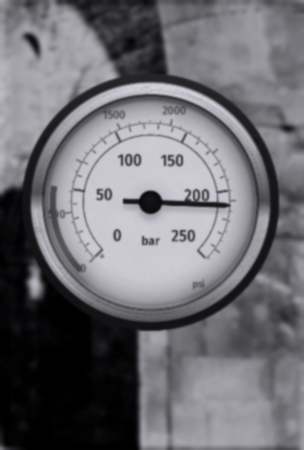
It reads value=210 unit=bar
